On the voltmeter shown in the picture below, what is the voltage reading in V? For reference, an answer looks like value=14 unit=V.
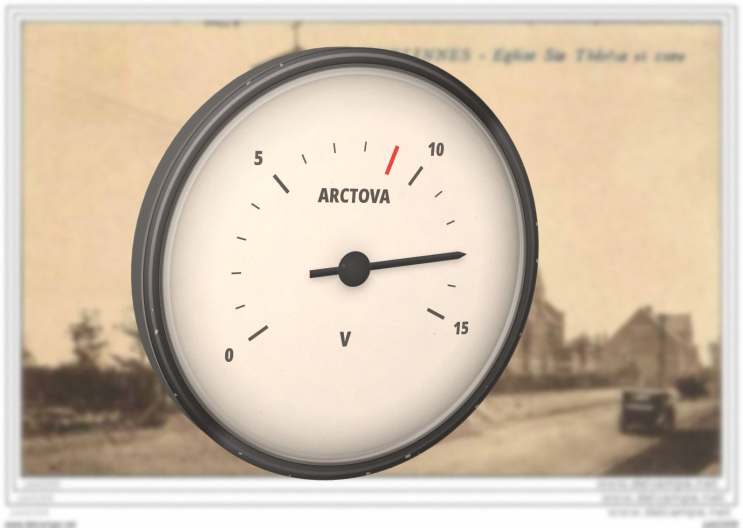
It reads value=13 unit=V
